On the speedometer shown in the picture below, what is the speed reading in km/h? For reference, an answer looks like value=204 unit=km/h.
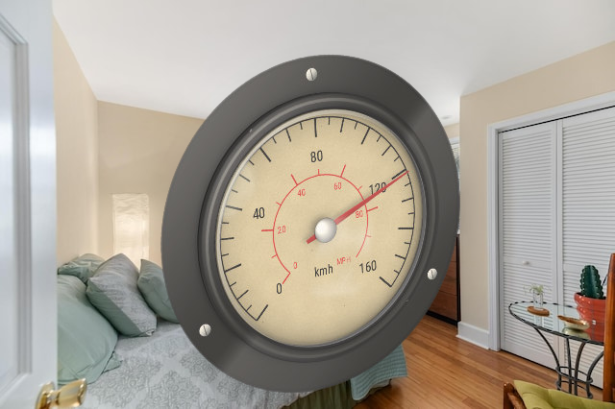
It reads value=120 unit=km/h
